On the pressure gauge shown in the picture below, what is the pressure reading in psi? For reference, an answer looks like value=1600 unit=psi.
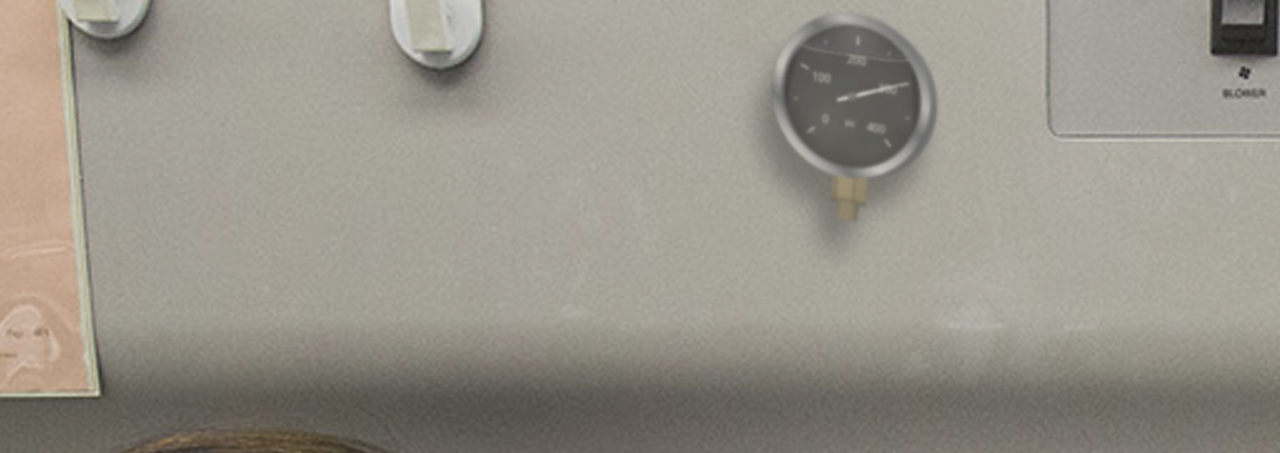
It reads value=300 unit=psi
